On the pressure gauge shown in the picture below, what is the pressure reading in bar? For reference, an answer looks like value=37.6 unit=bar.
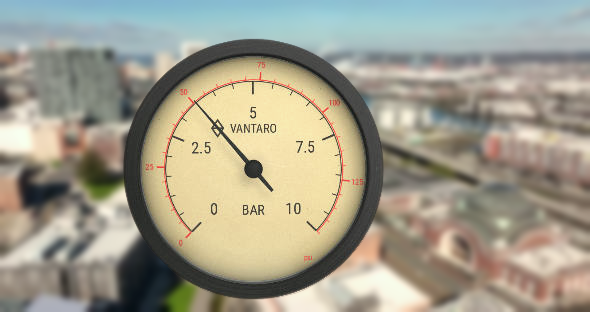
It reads value=3.5 unit=bar
